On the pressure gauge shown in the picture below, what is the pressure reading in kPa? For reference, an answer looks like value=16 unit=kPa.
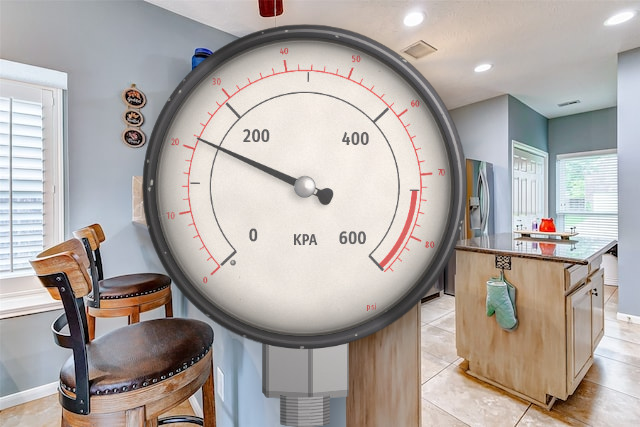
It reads value=150 unit=kPa
